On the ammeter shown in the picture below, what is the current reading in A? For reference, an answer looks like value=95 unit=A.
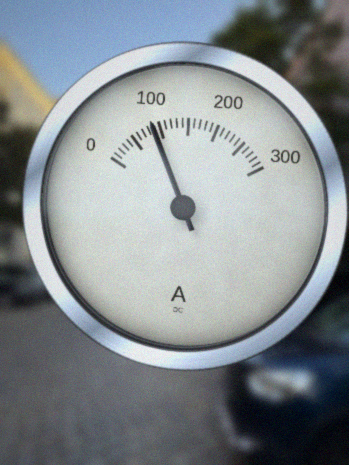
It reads value=90 unit=A
